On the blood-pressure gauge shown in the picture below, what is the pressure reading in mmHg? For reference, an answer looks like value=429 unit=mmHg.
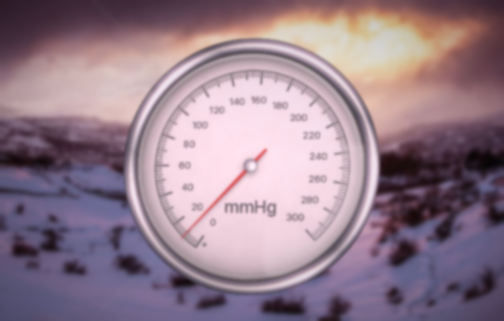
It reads value=10 unit=mmHg
